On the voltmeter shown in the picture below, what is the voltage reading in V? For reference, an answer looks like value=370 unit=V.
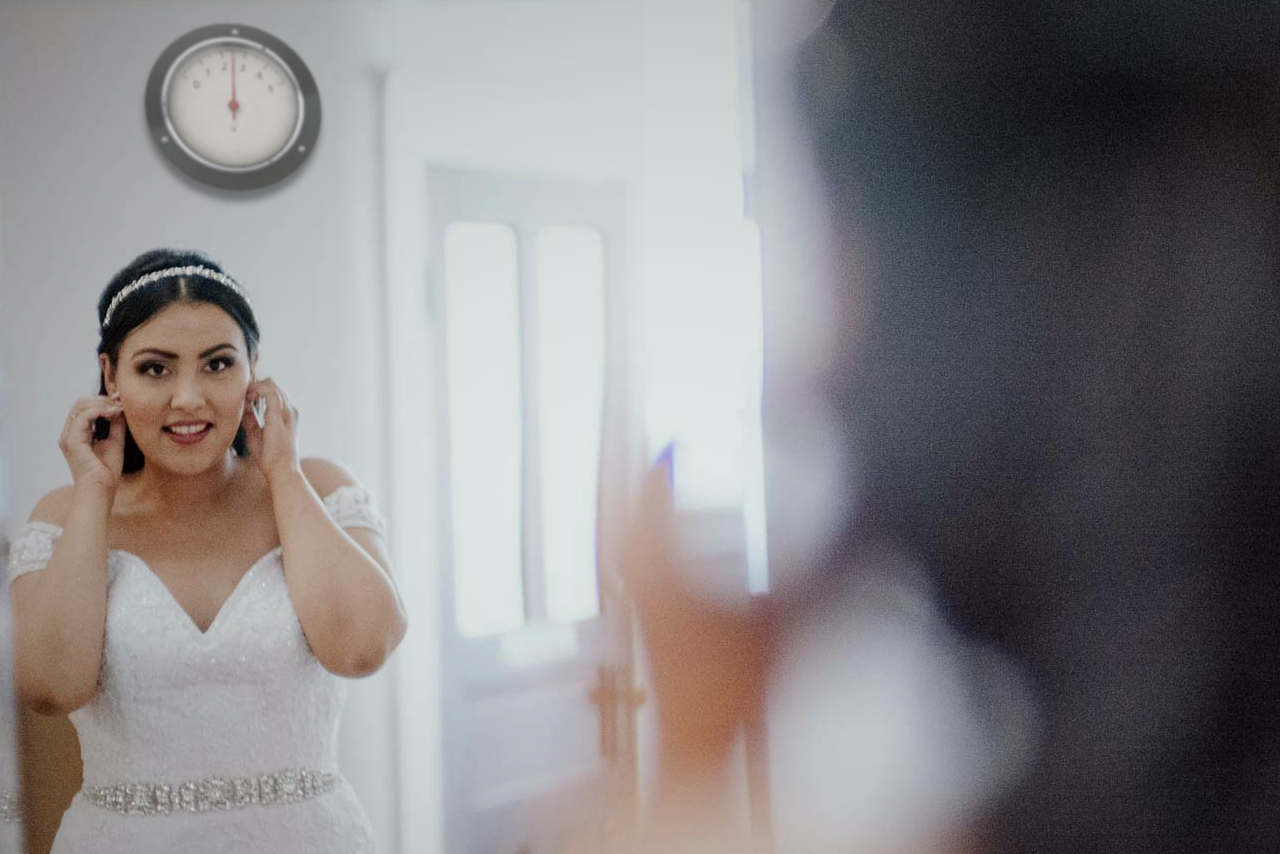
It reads value=2.5 unit=V
